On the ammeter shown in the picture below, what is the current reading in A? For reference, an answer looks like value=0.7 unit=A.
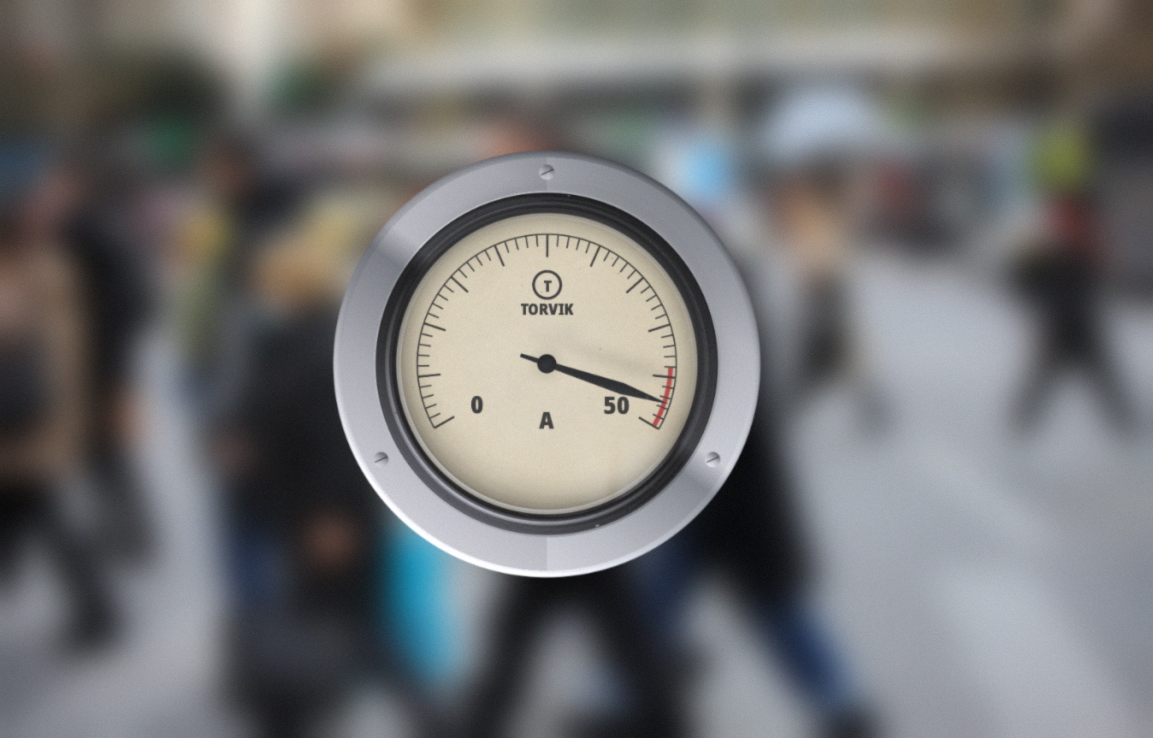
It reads value=47.5 unit=A
